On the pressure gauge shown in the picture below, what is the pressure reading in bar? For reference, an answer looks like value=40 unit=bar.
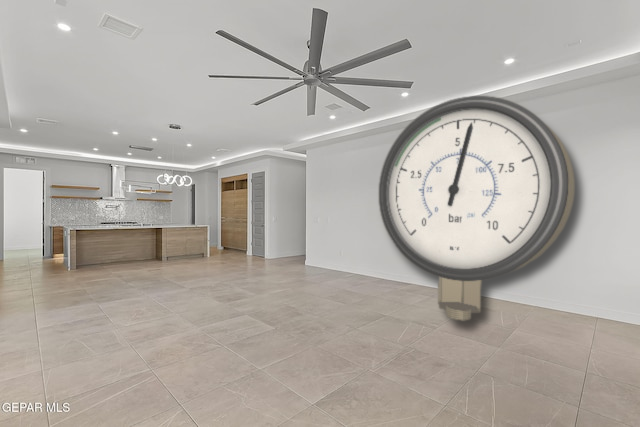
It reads value=5.5 unit=bar
